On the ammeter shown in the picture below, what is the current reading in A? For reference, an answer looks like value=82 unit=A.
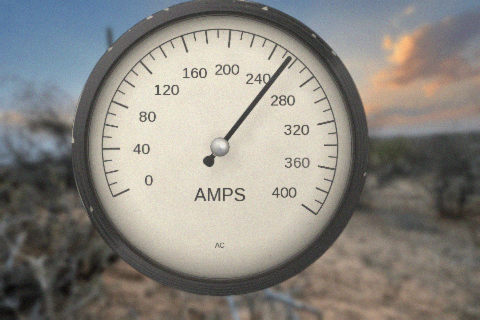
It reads value=255 unit=A
